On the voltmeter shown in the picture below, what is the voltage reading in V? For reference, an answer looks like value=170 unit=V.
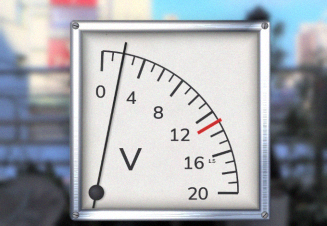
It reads value=2 unit=V
